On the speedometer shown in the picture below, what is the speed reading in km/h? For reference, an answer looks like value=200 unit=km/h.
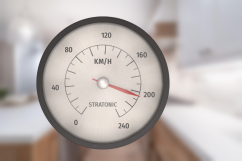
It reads value=205 unit=km/h
